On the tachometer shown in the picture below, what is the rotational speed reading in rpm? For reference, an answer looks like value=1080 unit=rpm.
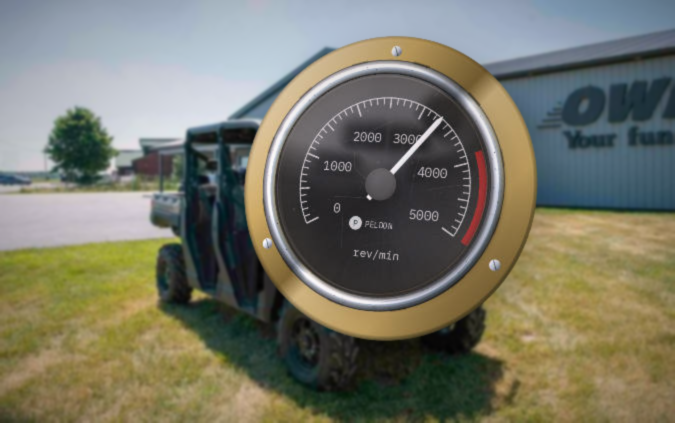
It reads value=3300 unit=rpm
